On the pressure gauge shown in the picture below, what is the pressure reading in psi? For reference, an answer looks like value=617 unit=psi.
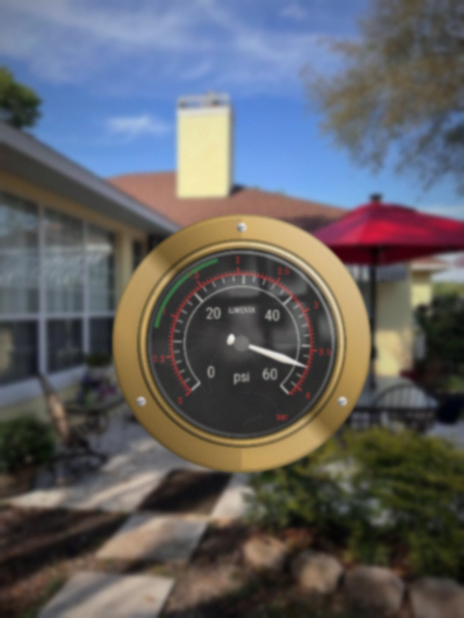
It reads value=54 unit=psi
